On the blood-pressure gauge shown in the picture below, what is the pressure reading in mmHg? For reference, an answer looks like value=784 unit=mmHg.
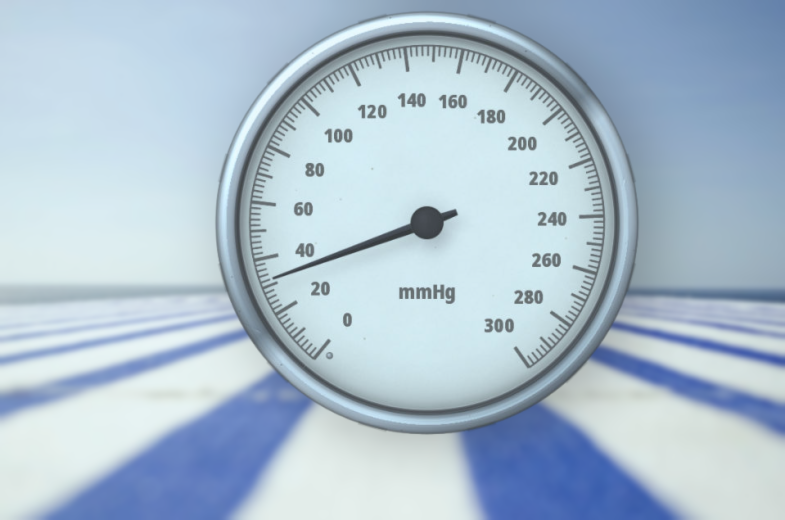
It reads value=32 unit=mmHg
